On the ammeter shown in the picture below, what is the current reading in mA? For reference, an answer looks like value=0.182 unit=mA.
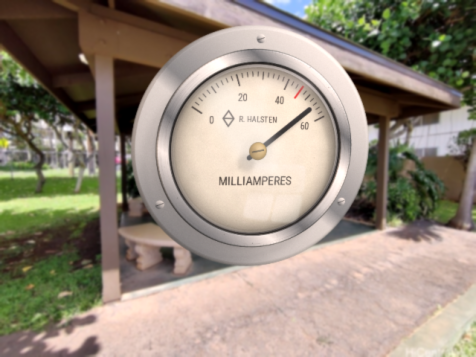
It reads value=54 unit=mA
